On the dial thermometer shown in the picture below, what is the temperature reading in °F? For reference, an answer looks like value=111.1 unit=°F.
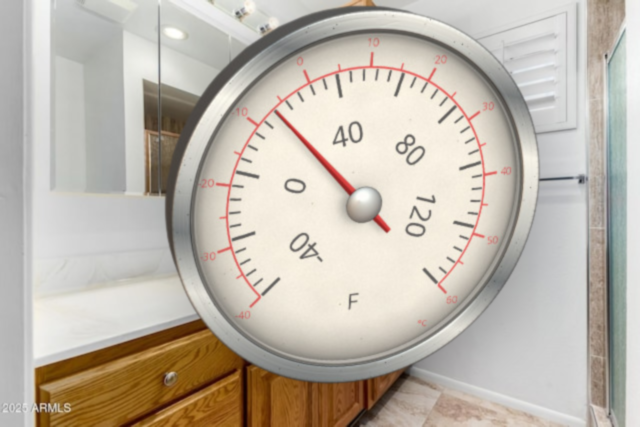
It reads value=20 unit=°F
